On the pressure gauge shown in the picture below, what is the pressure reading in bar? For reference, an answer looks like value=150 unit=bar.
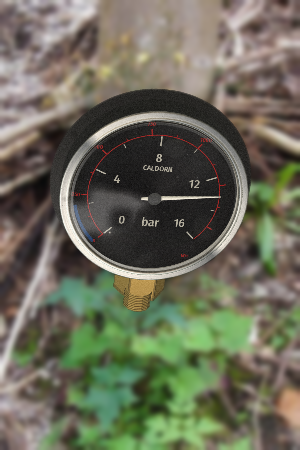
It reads value=13 unit=bar
